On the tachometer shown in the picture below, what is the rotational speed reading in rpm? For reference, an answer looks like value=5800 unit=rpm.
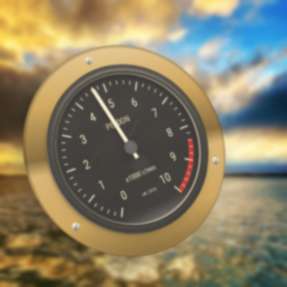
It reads value=4600 unit=rpm
